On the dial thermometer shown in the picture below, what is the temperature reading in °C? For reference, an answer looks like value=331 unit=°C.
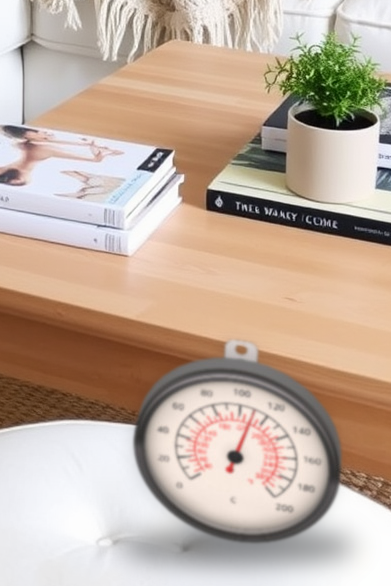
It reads value=110 unit=°C
